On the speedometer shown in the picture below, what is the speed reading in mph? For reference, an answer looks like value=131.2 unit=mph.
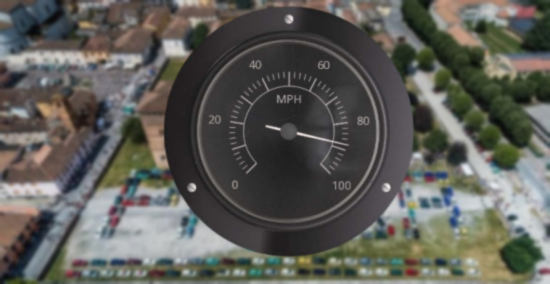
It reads value=88 unit=mph
